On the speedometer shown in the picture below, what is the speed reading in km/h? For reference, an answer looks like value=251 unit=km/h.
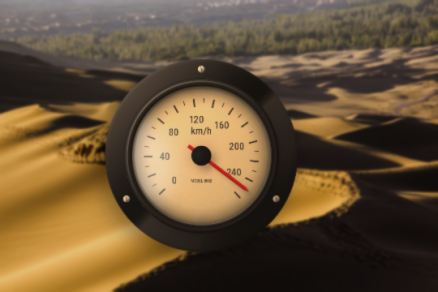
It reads value=250 unit=km/h
